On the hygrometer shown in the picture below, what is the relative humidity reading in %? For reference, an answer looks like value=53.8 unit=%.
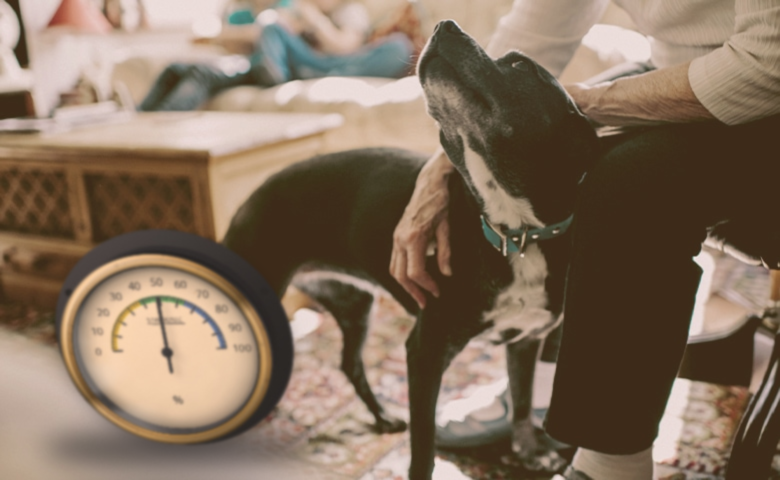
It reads value=50 unit=%
